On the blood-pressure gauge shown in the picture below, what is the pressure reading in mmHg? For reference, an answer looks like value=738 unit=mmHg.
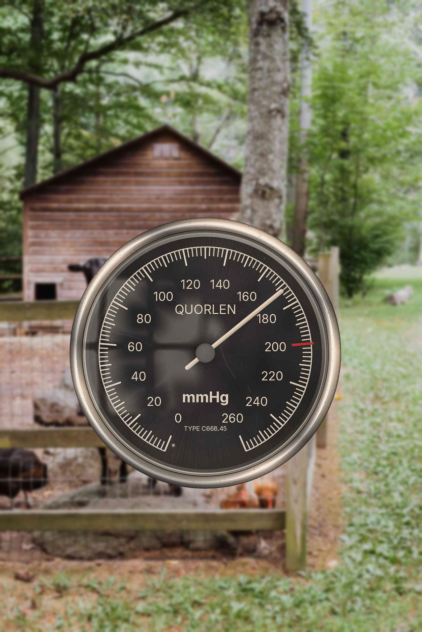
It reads value=172 unit=mmHg
